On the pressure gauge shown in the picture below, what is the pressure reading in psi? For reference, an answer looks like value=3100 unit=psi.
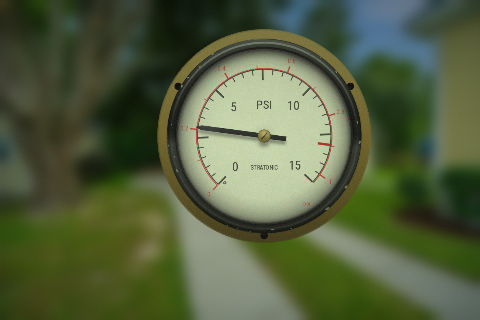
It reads value=3 unit=psi
